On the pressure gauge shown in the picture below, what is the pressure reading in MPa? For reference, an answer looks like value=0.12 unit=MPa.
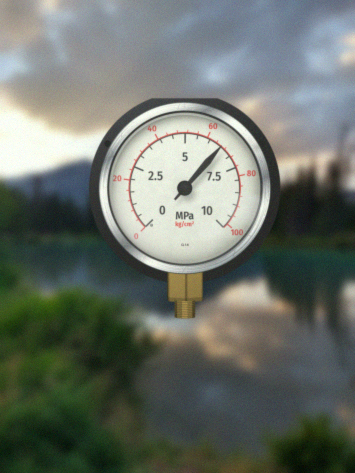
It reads value=6.5 unit=MPa
